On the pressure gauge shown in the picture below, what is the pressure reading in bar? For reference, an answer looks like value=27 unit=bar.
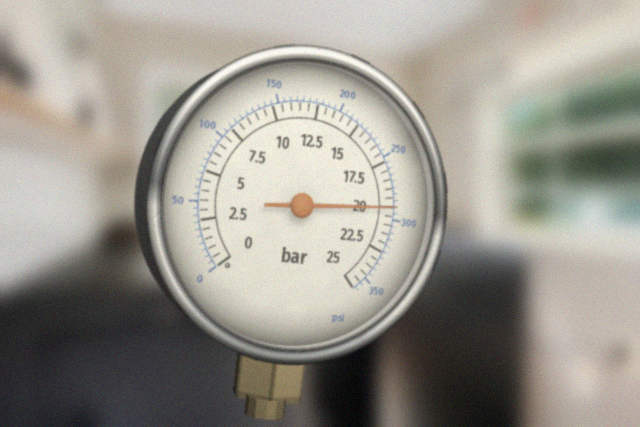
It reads value=20 unit=bar
